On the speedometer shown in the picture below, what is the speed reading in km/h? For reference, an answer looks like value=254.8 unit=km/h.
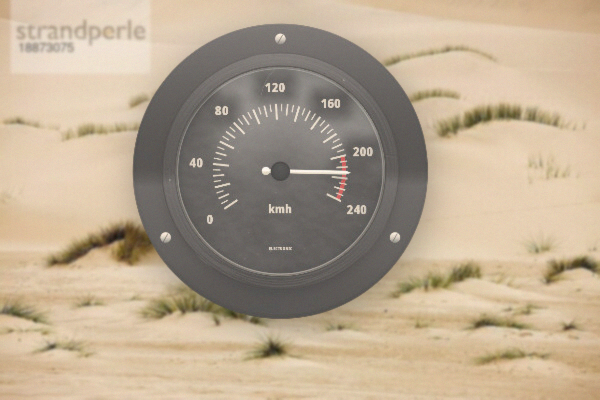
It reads value=215 unit=km/h
